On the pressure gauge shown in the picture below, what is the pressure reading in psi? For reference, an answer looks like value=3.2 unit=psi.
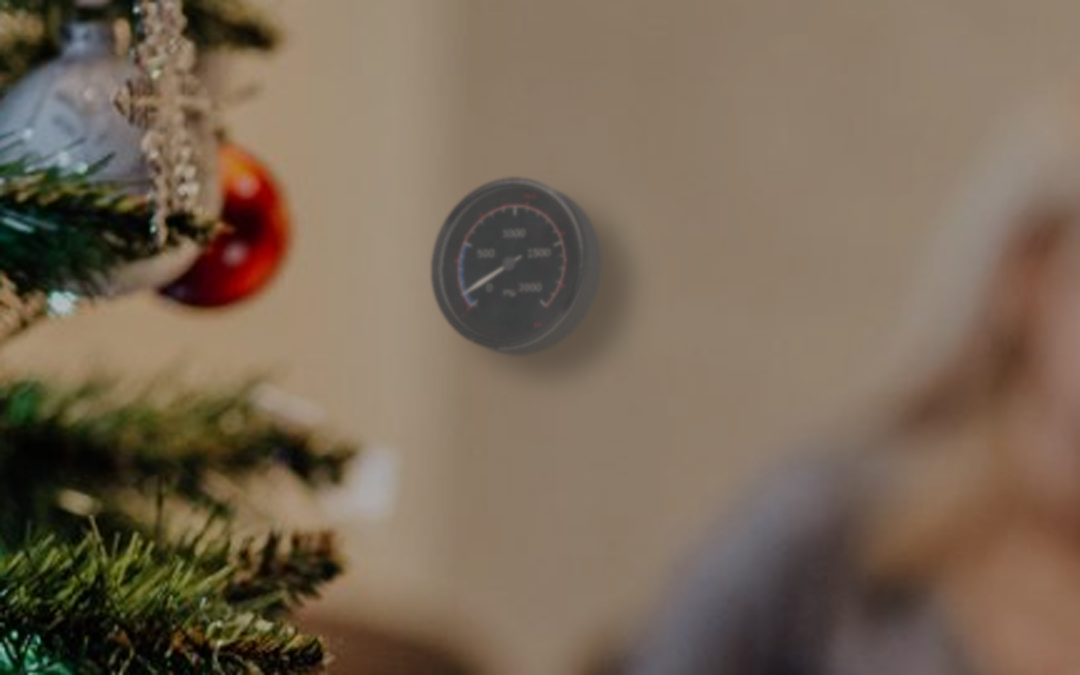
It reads value=100 unit=psi
